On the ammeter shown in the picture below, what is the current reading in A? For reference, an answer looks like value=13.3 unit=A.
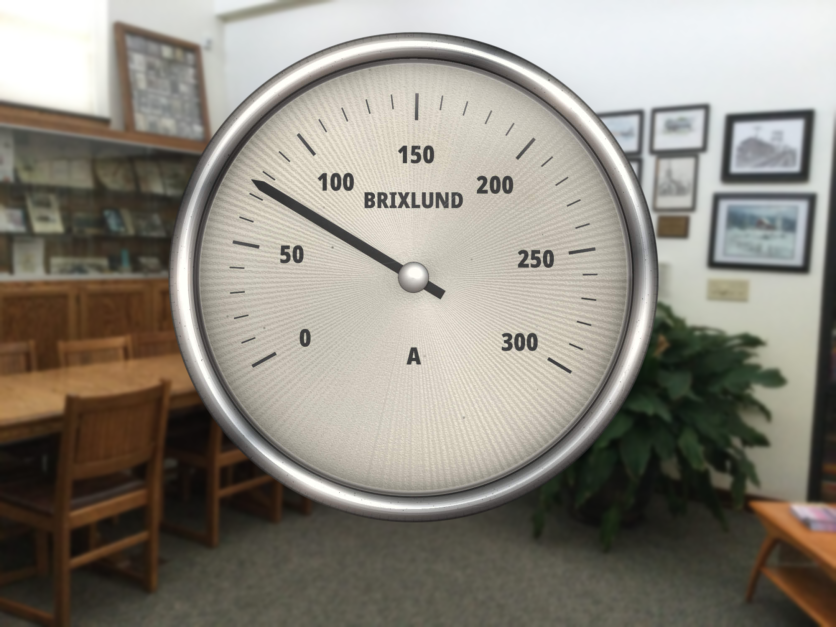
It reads value=75 unit=A
